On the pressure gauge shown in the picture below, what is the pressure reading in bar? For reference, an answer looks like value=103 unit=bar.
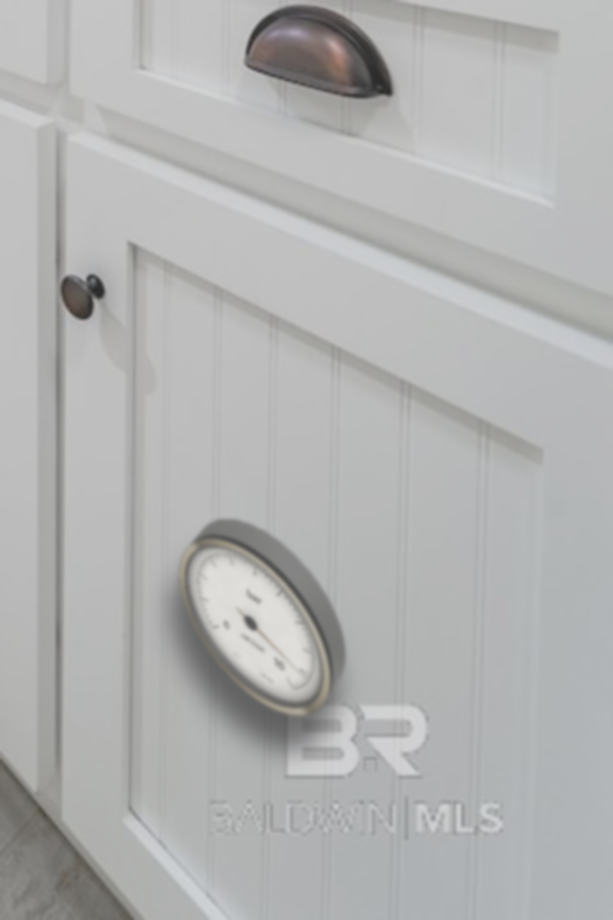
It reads value=9 unit=bar
